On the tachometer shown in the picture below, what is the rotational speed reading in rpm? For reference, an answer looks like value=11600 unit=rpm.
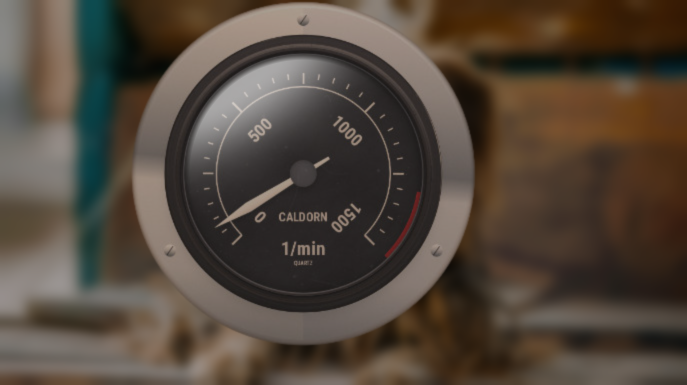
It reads value=75 unit=rpm
